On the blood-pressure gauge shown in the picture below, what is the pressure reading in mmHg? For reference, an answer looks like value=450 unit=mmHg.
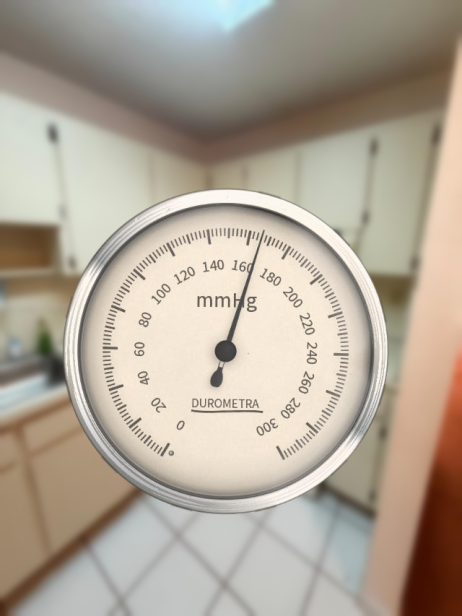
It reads value=166 unit=mmHg
